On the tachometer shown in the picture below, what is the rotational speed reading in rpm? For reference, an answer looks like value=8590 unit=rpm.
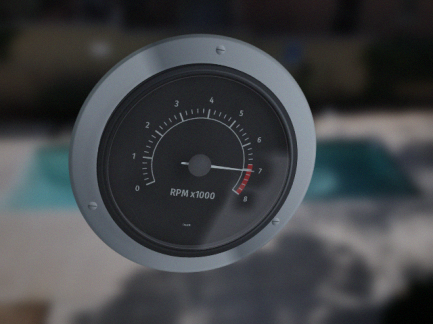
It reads value=7000 unit=rpm
